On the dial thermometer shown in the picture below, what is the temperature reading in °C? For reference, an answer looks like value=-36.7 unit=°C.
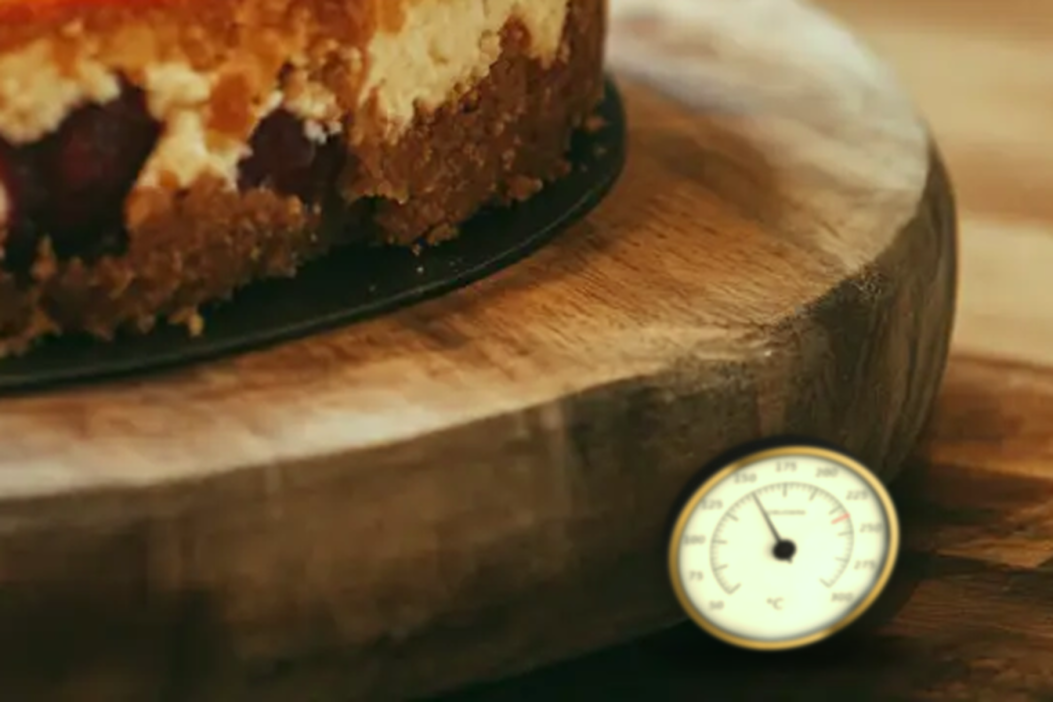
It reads value=150 unit=°C
